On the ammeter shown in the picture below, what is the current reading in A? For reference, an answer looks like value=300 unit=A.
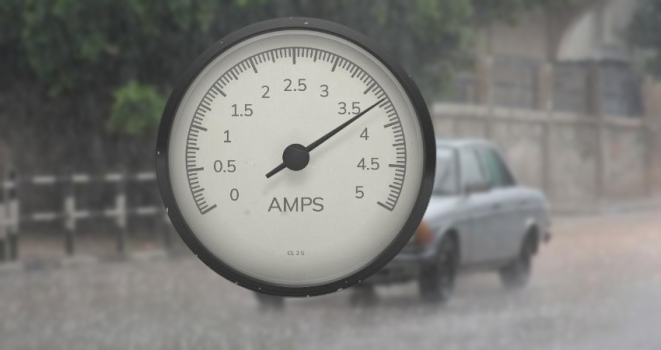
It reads value=3.7 unit=A
